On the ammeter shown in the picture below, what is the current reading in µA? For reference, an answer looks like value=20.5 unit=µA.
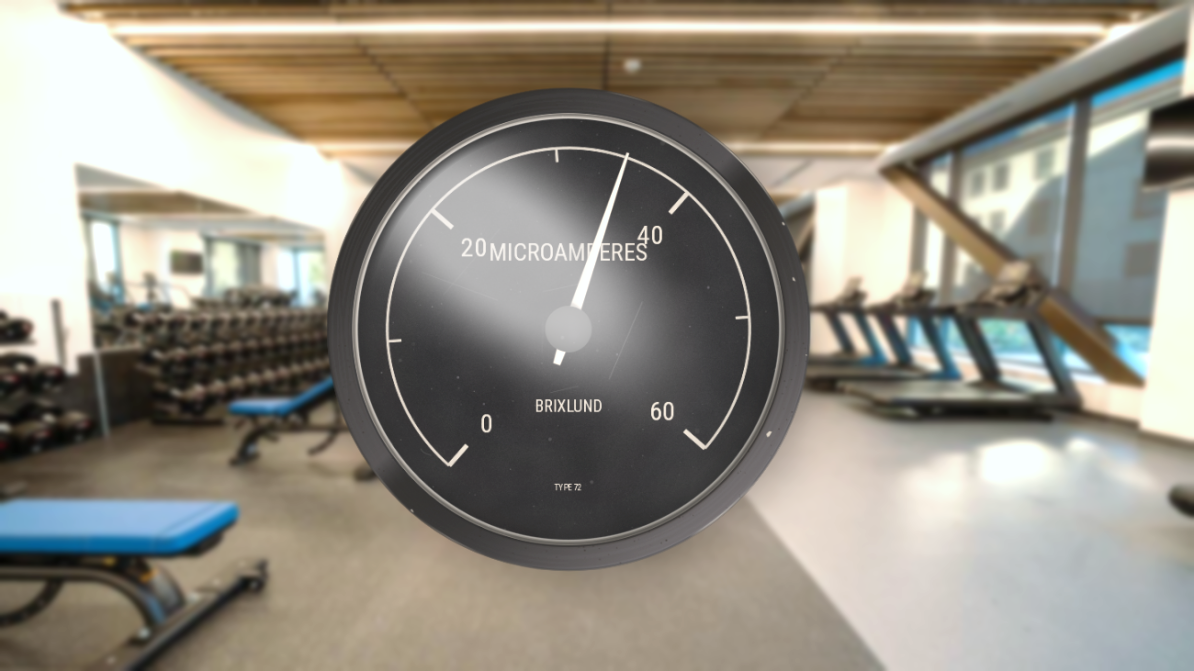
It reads value=35 unit=µA
